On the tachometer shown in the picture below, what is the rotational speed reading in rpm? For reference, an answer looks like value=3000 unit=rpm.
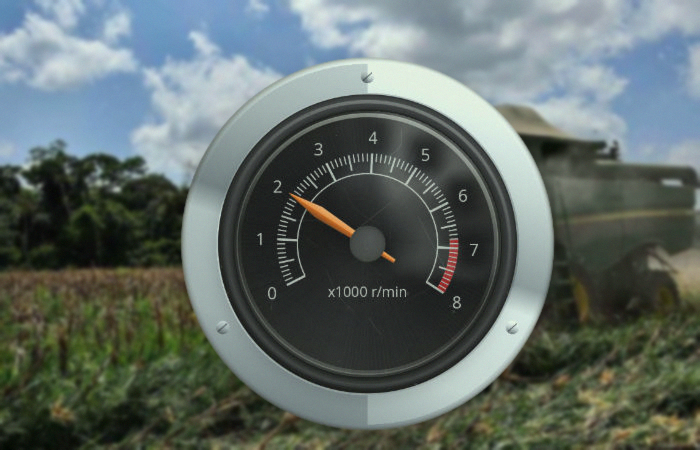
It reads value=2000 unit=rpm
